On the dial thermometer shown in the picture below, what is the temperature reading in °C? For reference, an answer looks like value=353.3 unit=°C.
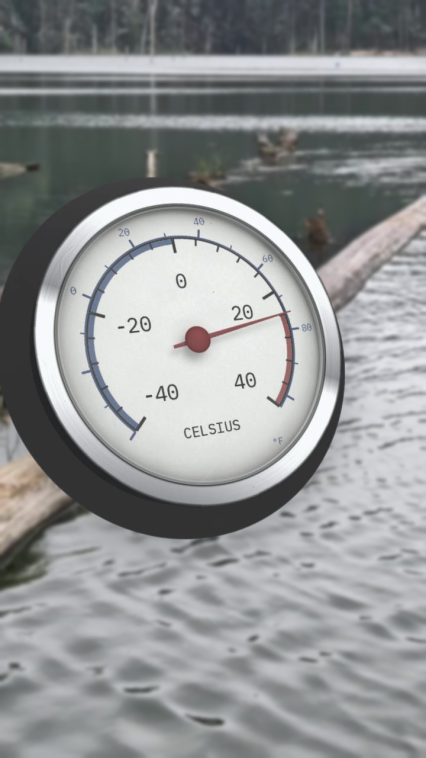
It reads value=24 unit=°C
